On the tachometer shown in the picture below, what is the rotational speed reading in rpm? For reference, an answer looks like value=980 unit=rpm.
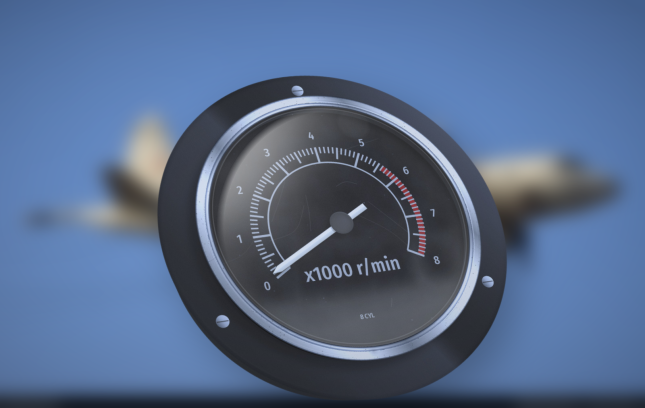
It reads value=100 unit=rpm
